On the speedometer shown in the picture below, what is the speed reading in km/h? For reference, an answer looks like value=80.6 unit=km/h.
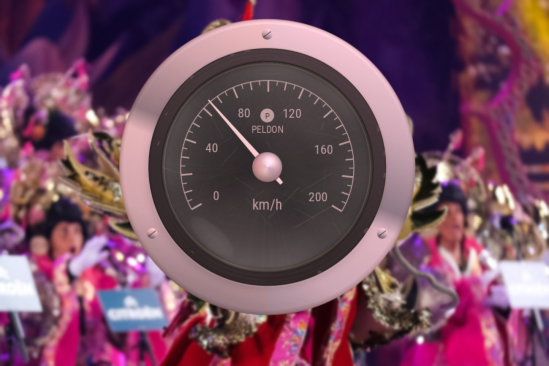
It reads value=65 unit=km/h
